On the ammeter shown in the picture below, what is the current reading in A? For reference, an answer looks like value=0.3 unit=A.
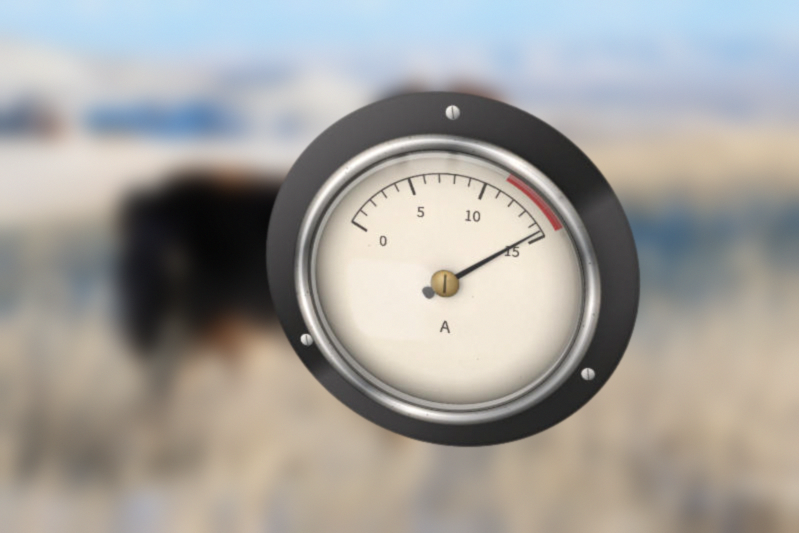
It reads value=14.5 unit=A
